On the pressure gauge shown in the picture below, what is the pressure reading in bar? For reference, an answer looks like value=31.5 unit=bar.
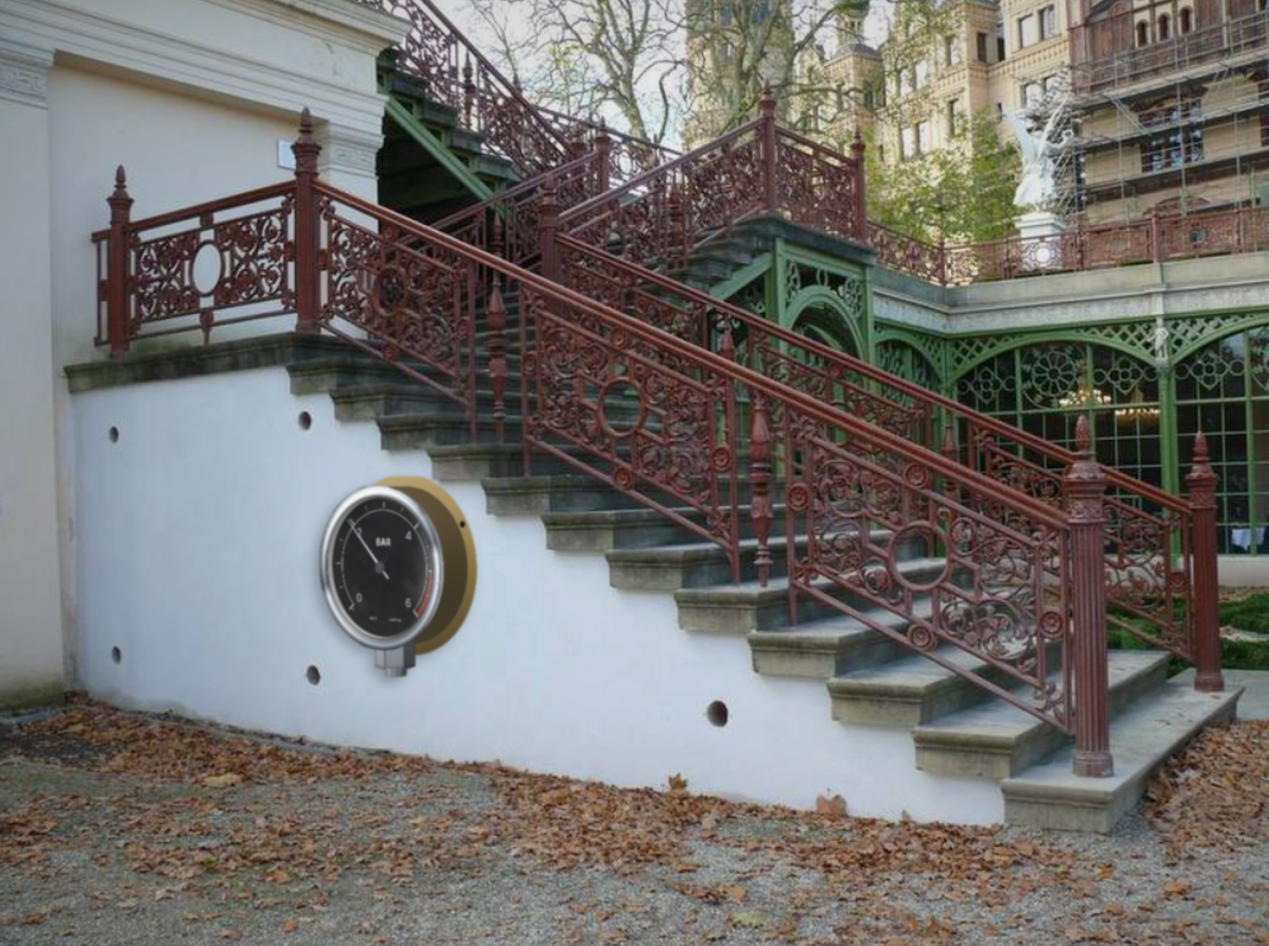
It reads value=2 unit=bar
